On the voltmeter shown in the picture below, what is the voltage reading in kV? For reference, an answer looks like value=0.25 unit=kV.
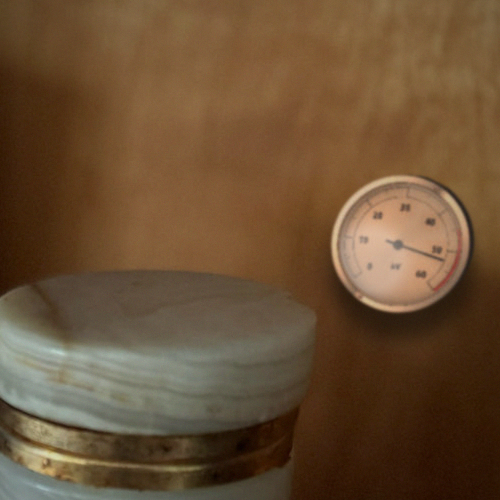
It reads value=52.5 unit=kV
